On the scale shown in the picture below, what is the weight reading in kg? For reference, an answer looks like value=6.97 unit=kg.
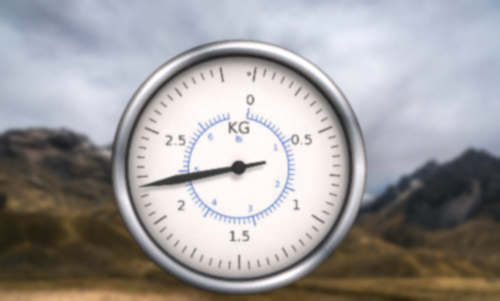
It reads value=2.2 unit=kg
